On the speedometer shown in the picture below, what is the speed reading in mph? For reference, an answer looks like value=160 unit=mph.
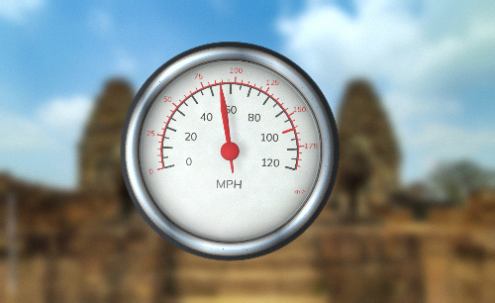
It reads value=55 unit=mph
